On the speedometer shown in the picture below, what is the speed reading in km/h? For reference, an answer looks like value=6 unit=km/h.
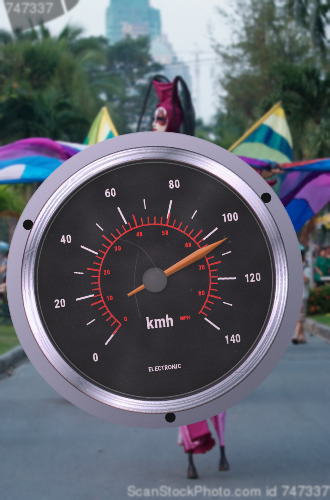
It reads value=105 unit=km/h
